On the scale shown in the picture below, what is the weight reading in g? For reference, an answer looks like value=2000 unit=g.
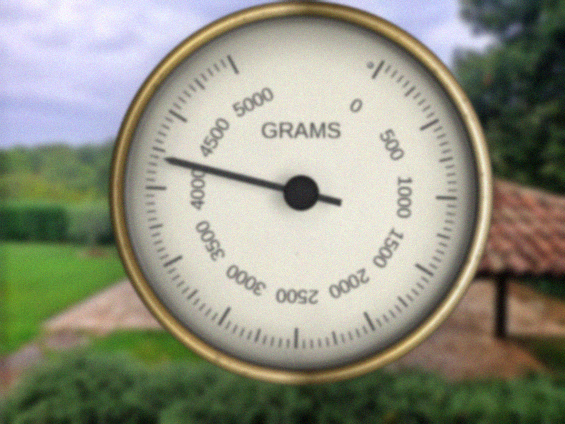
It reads value=4200 unit=g
